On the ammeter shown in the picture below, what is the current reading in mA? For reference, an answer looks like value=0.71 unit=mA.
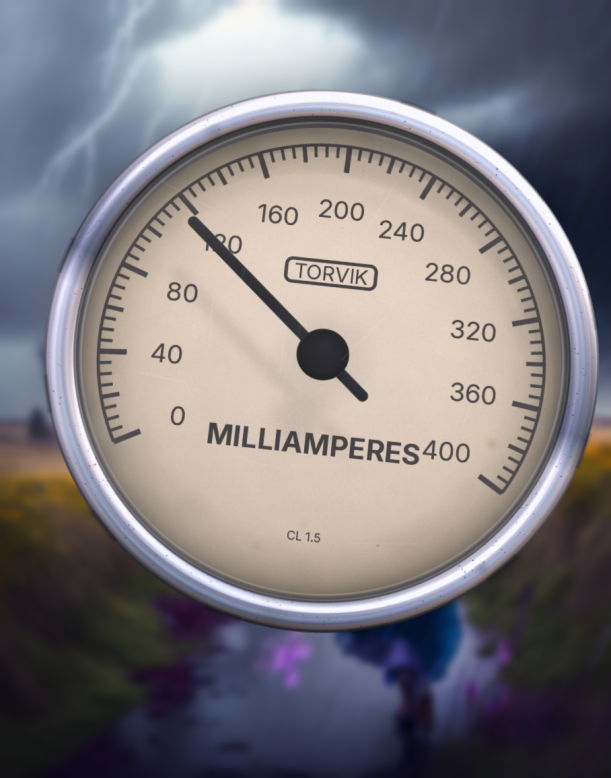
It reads value=115 unit=mA
